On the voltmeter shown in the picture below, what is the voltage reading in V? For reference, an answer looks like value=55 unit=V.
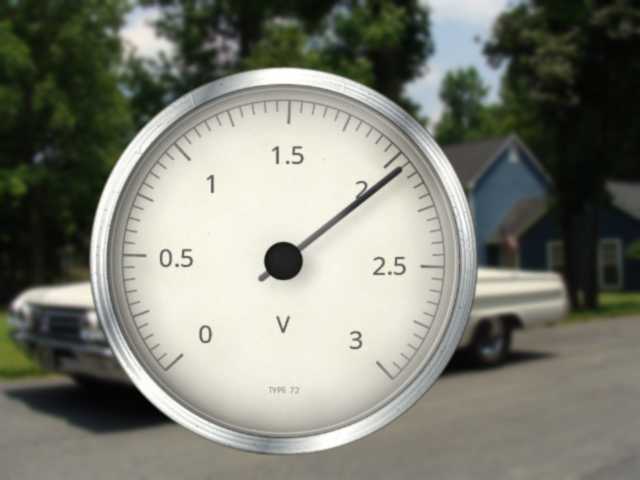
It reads value=2.05 unit=V
